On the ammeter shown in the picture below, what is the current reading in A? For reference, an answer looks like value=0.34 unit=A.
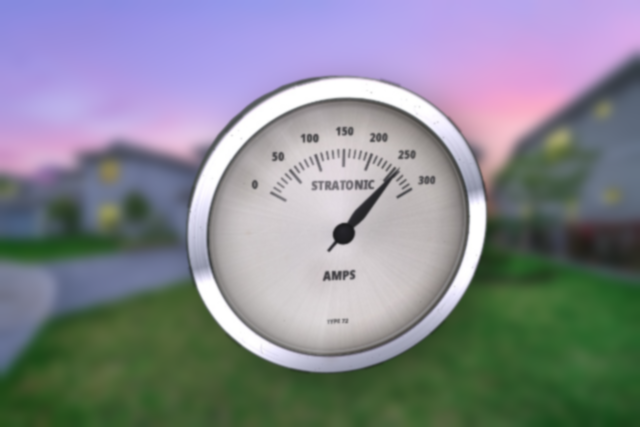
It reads value=250 unit=A
